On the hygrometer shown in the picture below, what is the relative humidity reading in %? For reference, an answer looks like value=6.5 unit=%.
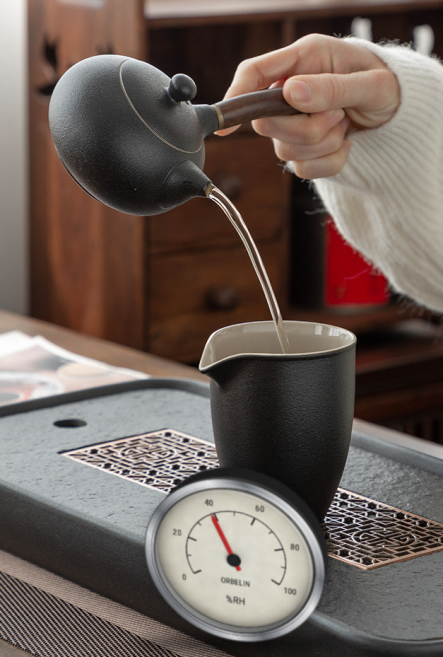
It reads value=40 unit=%
